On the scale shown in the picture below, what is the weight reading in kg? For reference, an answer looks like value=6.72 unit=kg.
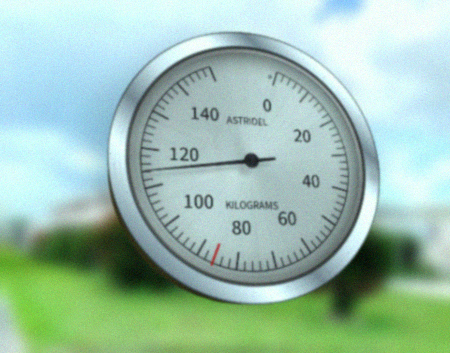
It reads value=114 unit=kg
